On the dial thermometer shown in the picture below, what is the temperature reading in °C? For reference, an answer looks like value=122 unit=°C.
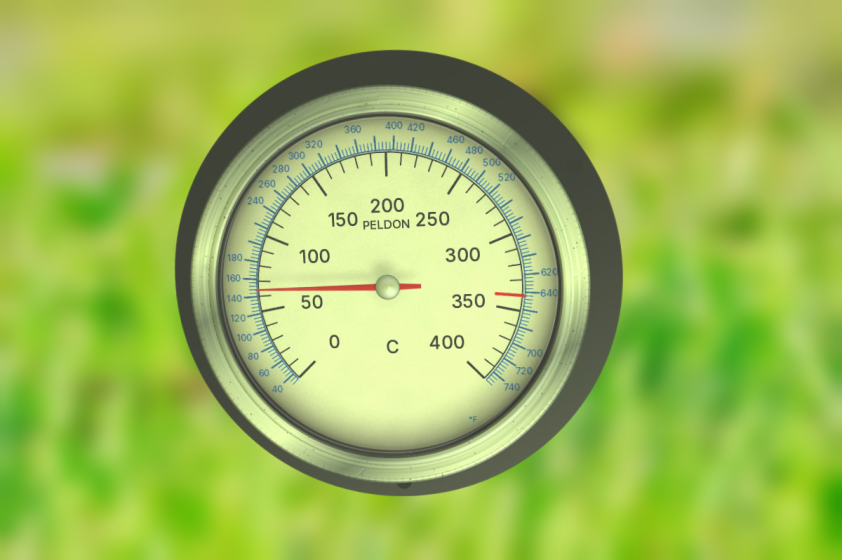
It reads value=65 unit=°C
